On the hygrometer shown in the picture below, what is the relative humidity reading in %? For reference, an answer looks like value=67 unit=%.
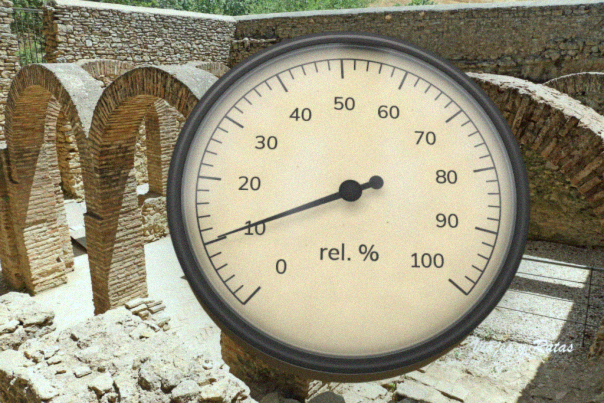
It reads value=10 unit=%
